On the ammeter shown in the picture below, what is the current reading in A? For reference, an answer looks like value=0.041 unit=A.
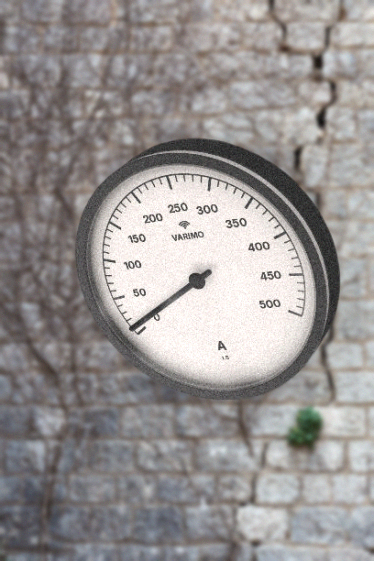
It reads value=10 unit=A
